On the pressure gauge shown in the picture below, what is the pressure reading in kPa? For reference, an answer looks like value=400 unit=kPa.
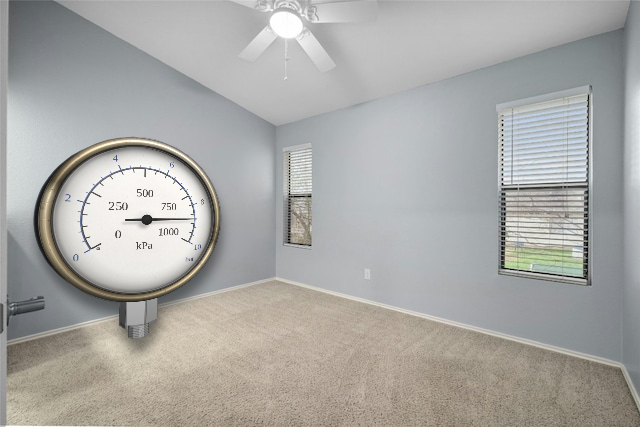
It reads value=875 unit=kPa
